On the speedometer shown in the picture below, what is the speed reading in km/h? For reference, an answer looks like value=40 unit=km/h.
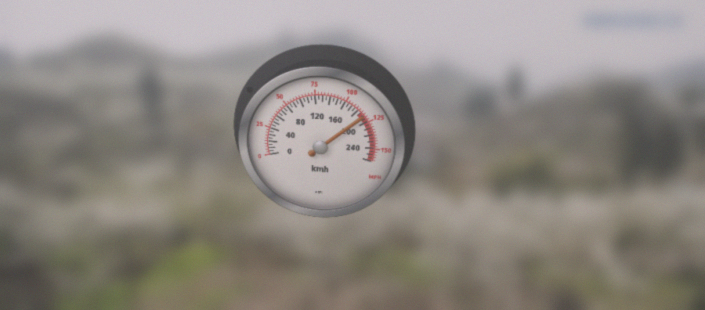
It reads value=190 unit=km/h
